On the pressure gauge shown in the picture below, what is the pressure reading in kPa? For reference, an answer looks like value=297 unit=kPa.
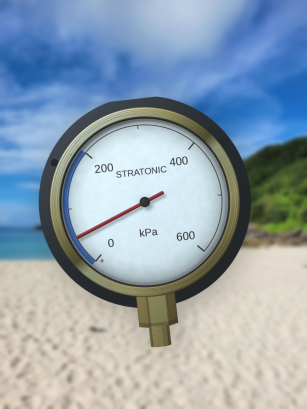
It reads value=50 unit=kPa
